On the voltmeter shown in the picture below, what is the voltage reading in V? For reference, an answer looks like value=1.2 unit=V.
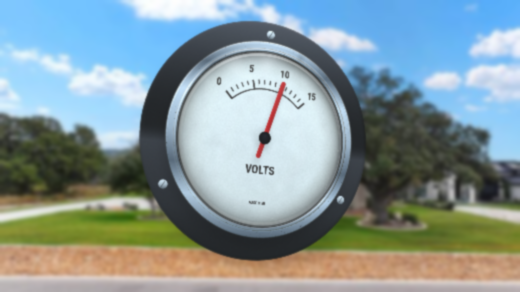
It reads value=10 unit=V
